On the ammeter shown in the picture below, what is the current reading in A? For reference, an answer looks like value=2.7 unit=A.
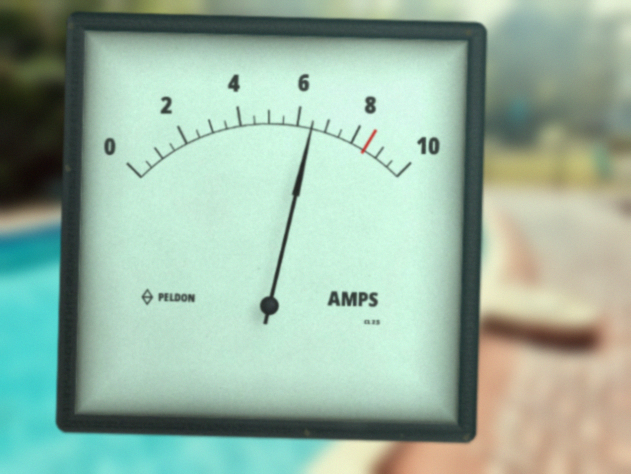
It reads value=6.5 unit=A
